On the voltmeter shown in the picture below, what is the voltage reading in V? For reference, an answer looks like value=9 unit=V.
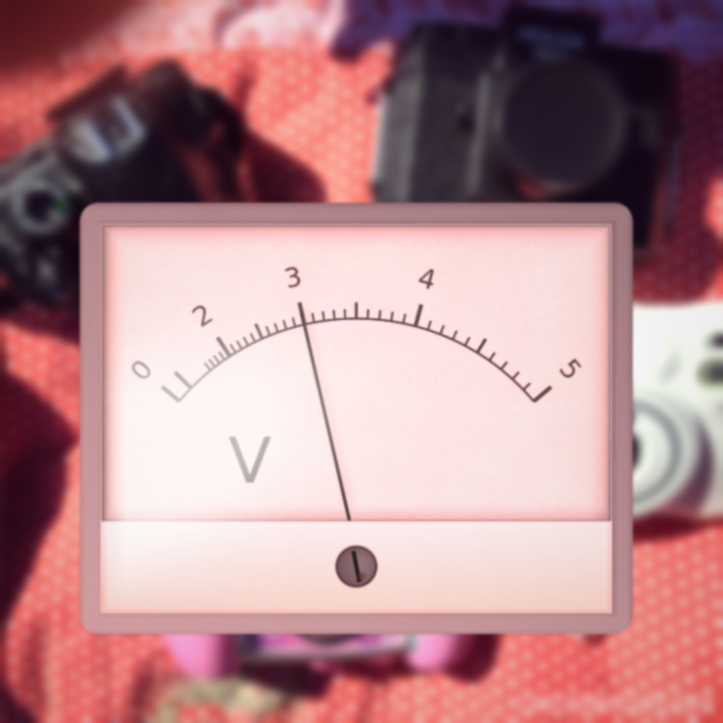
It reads value=3 unit=V
